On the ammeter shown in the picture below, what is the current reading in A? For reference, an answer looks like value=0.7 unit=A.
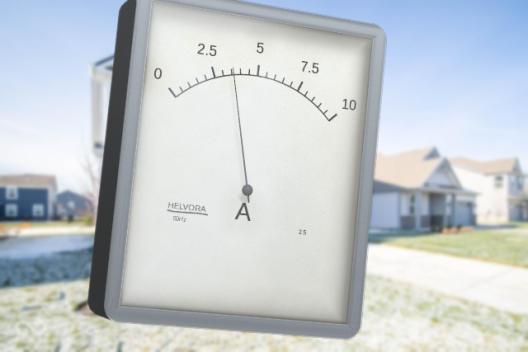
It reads value=3.5 unit=A
